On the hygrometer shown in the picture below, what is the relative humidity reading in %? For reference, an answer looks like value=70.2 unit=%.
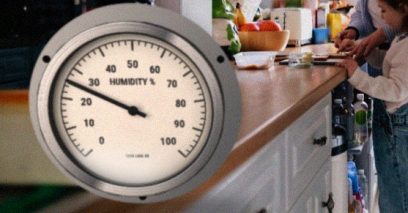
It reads value=26 unit=%
